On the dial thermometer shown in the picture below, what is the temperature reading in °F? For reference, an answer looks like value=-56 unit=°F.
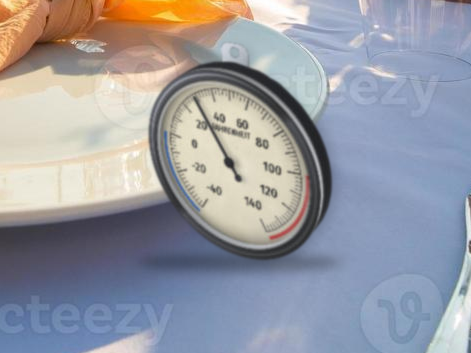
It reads value=30 unit=°F
